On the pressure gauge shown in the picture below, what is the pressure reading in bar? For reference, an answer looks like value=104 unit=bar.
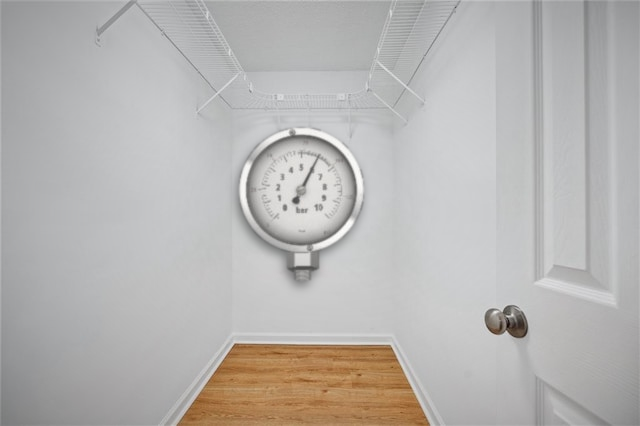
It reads value=6 unit=bar
